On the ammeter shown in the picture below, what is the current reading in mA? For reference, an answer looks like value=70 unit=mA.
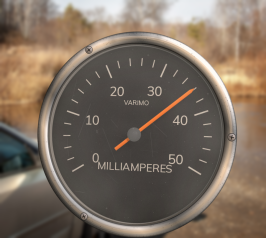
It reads value=36 unit=mA
